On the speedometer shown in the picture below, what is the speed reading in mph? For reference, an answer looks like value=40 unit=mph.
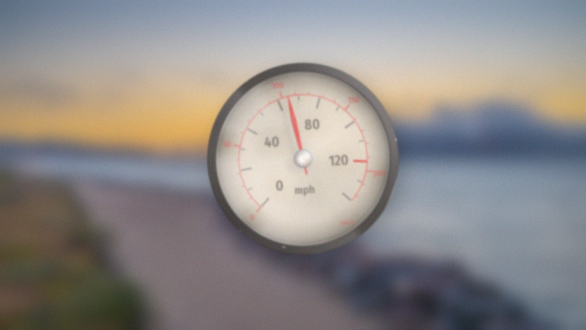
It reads value=65 unit=mph
